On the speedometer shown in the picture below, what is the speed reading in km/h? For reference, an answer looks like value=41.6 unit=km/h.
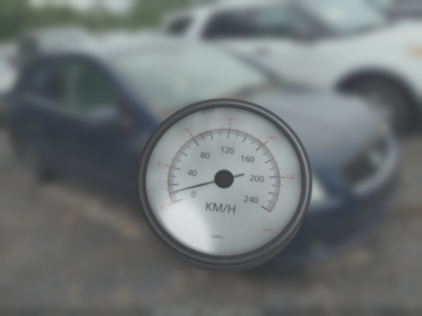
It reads value=10 unit=km/h
